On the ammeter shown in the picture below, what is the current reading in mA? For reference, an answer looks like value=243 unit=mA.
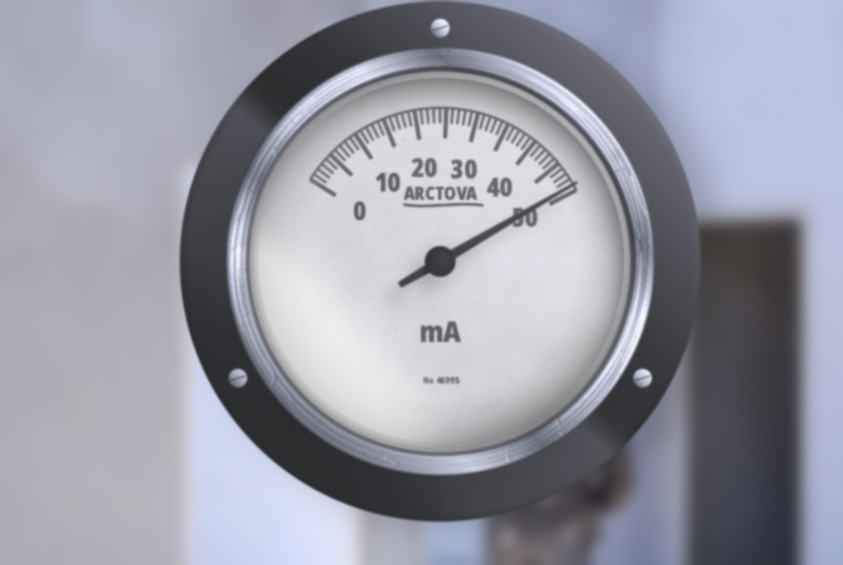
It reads value=49 unit=mA
